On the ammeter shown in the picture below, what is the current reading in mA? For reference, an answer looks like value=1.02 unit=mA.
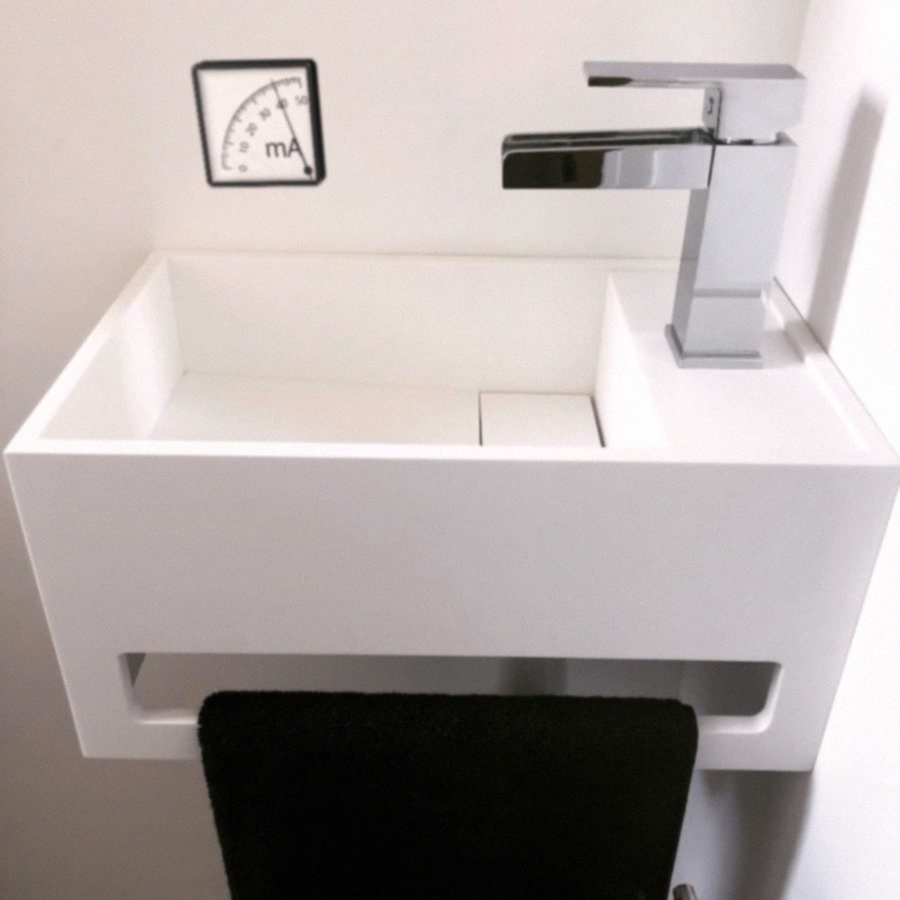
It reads value=40 unit=mA
